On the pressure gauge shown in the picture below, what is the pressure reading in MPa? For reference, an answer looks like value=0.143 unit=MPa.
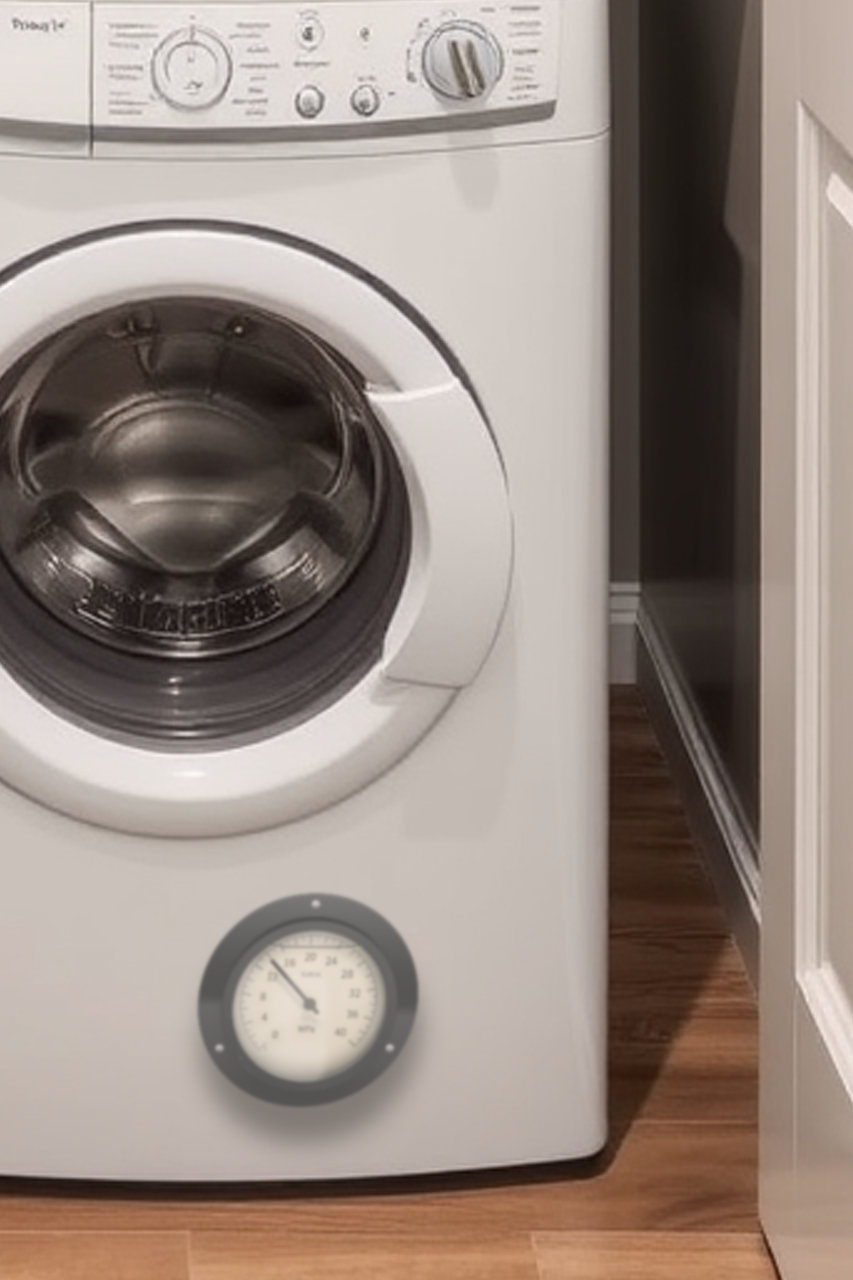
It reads value=14 unit=MPa
